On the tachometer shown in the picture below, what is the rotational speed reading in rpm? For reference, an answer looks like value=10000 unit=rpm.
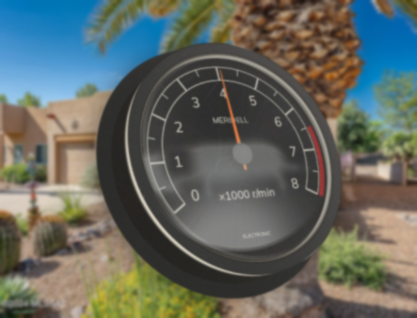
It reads value=4000 unit=rpm
